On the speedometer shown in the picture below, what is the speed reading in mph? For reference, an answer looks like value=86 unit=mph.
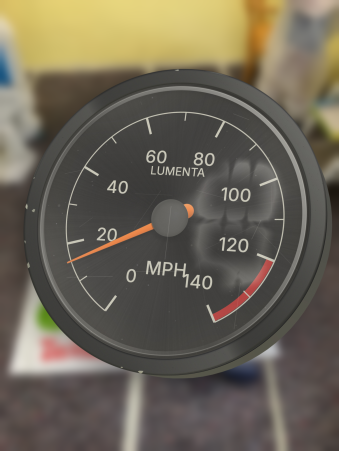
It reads value=15 unit=mph
